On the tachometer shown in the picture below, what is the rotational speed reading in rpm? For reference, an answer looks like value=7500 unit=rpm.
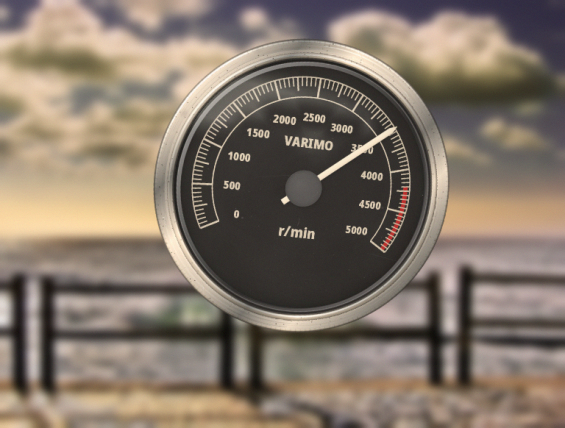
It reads value=3500 unit=rpm
